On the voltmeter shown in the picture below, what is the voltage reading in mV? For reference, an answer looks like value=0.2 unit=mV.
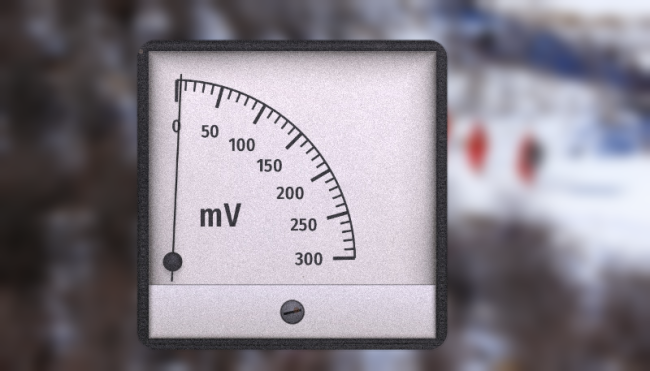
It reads value=5 unit=mV
